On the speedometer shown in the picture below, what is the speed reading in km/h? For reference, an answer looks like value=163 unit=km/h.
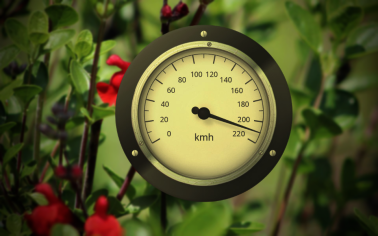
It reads value=210 unit=km/h
